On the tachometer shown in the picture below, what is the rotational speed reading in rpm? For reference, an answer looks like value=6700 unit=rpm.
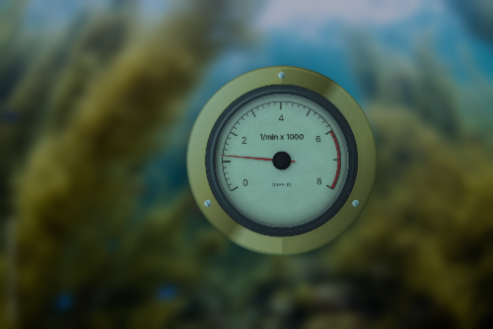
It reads value=1200 unit=rpm
